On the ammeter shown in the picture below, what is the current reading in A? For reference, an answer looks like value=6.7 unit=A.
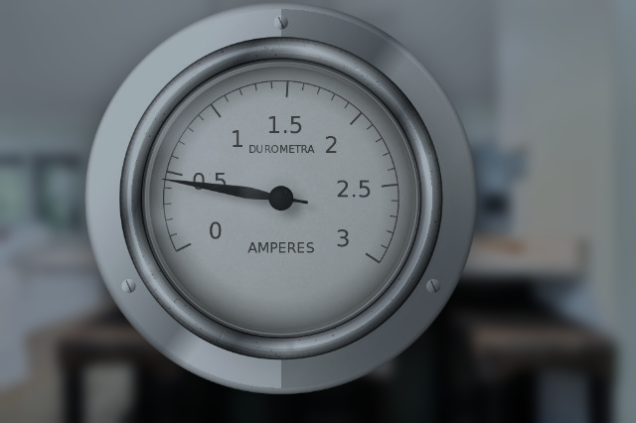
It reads value=0.45 unit=A
